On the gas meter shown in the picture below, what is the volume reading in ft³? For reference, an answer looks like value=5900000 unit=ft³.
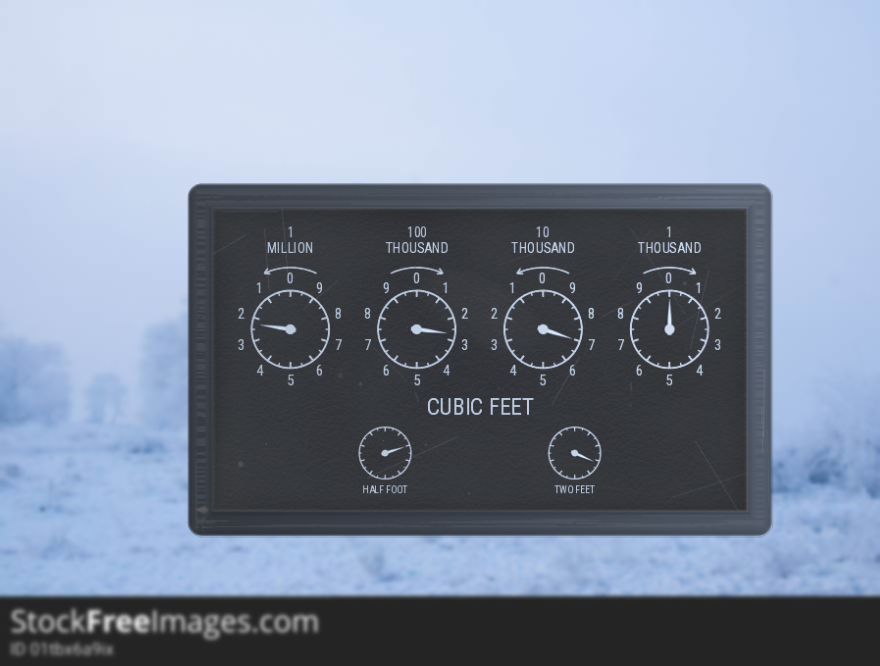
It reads value=227000 unit=ft³
